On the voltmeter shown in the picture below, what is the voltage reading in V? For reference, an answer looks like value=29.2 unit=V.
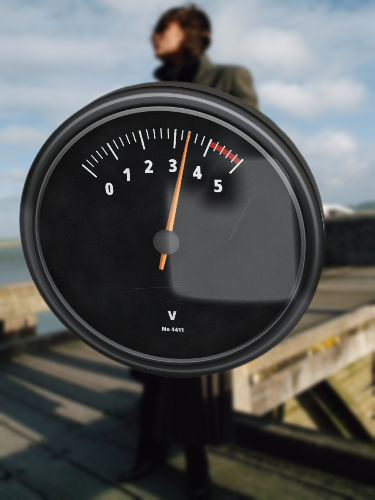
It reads value=3.4 unit=V
